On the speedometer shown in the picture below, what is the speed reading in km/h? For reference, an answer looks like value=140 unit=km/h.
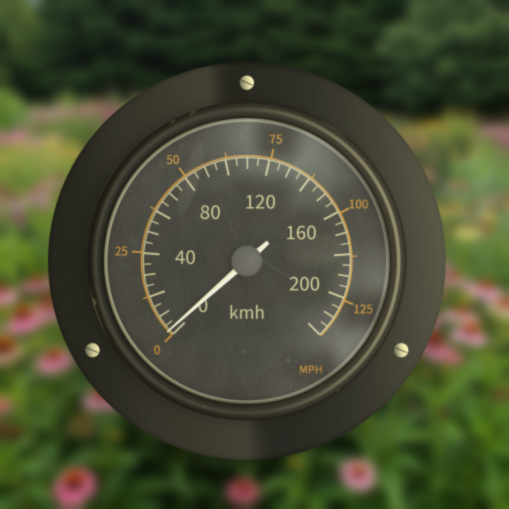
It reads value=2.5 unit=km/h
